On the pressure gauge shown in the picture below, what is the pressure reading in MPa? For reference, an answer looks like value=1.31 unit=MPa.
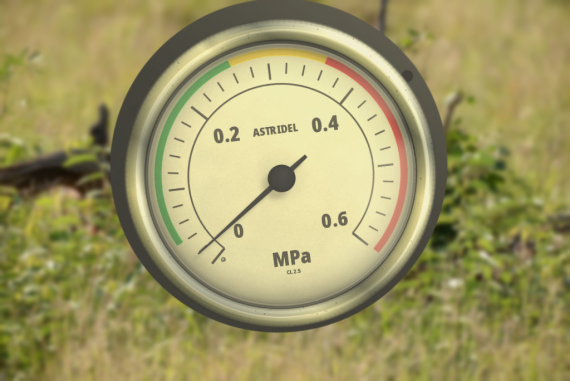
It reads value=0.02 unit=MPa
